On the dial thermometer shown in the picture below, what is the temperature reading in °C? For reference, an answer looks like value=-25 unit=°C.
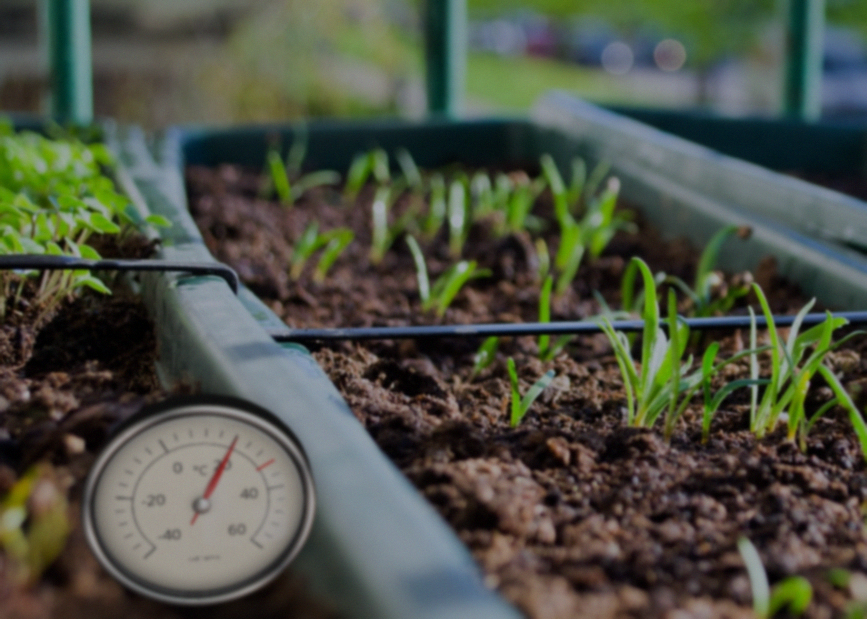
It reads value=20 unit=°C
